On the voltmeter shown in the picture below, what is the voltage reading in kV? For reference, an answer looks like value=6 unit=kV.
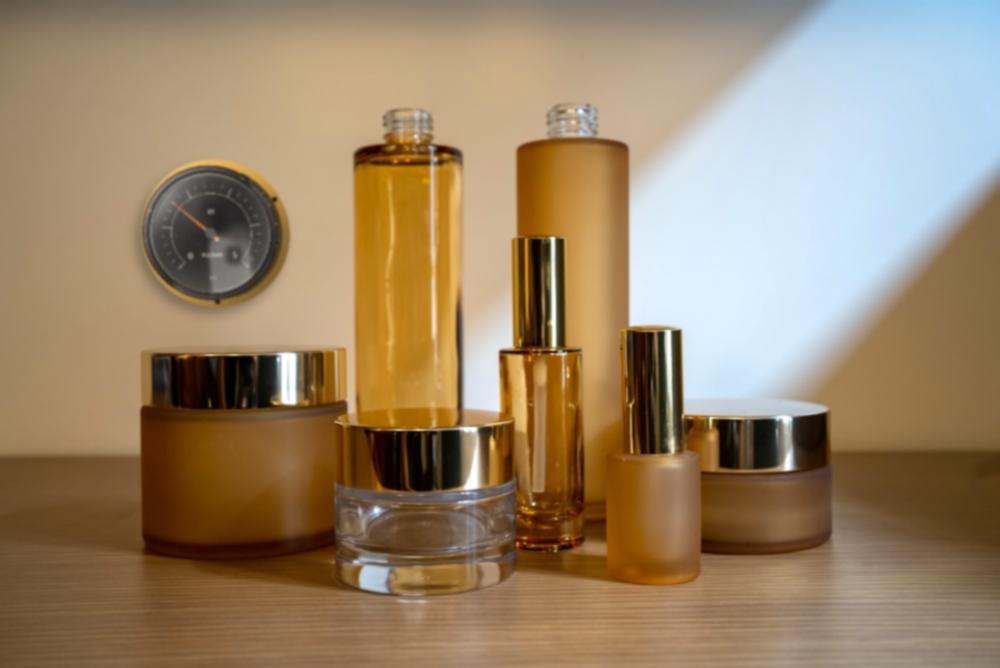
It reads value=1.6 unit=kV
